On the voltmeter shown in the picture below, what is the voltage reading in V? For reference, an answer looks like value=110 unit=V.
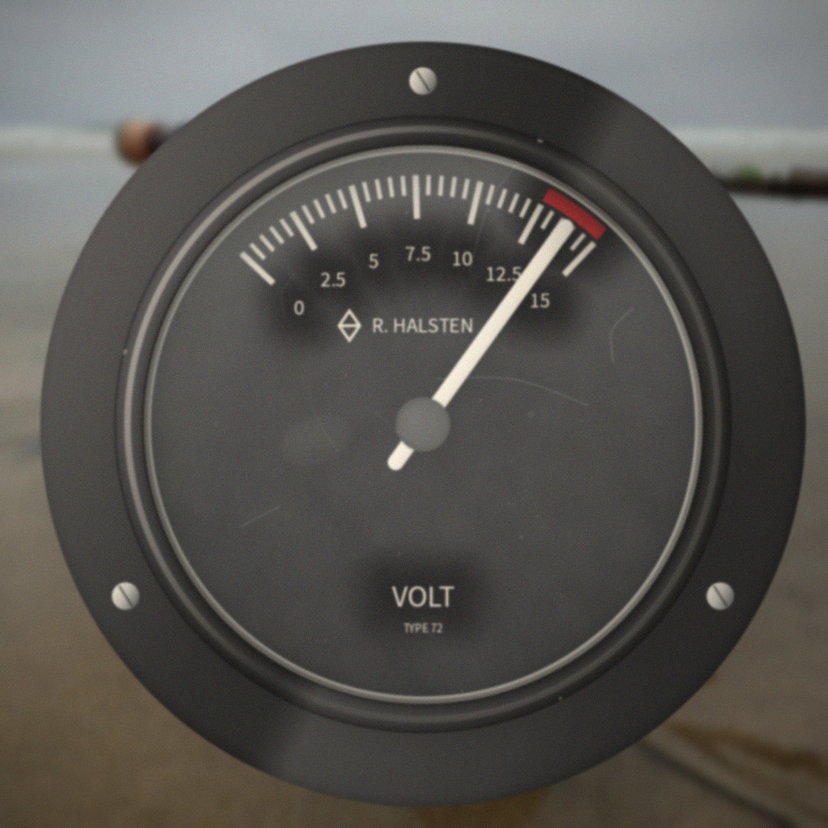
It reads value=13.75 unit=V
